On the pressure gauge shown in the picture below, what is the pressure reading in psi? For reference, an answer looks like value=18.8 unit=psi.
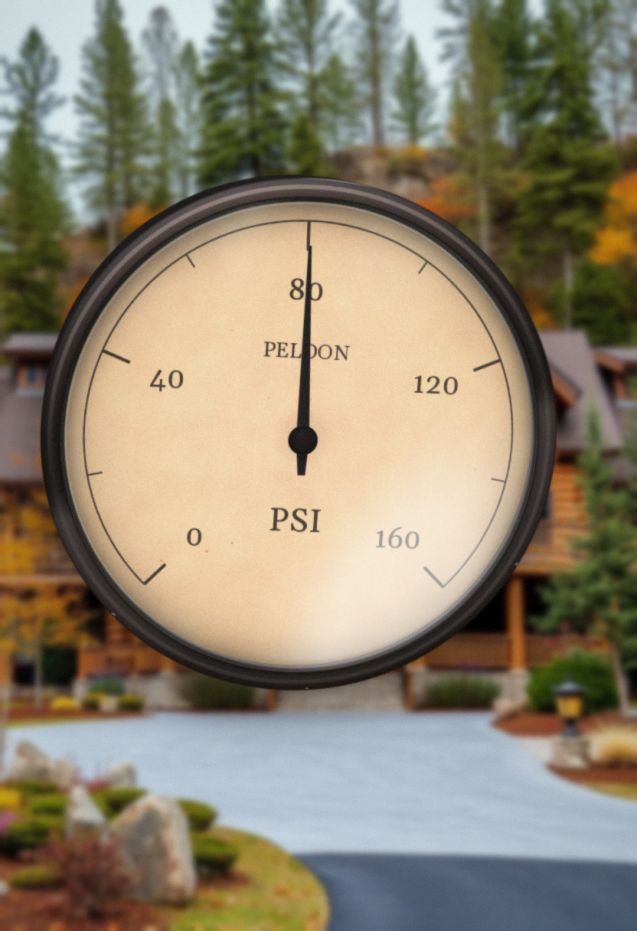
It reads value=80 unit=psi
